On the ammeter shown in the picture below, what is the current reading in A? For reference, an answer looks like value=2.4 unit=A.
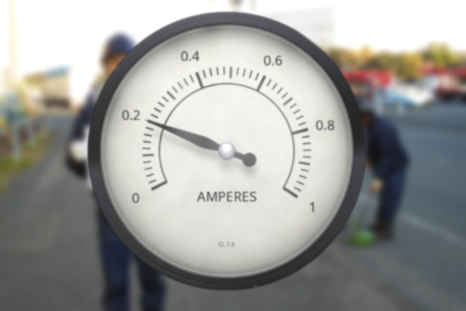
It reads value=0.2 unit=A
